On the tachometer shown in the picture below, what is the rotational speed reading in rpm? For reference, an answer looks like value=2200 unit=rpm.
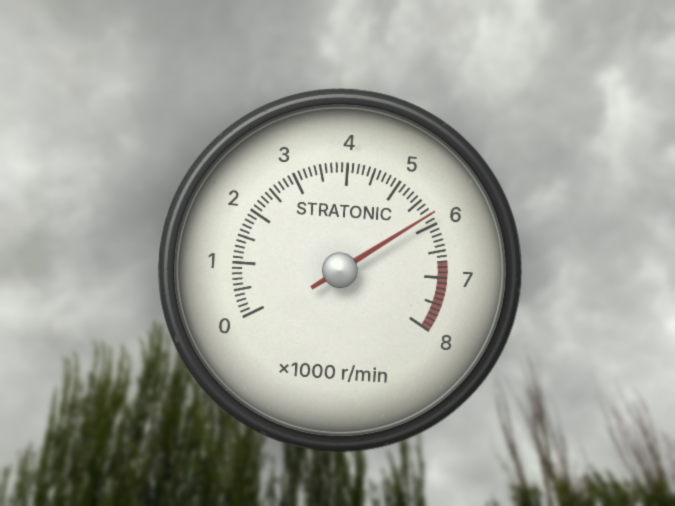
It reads value=5800 unit=rpm
